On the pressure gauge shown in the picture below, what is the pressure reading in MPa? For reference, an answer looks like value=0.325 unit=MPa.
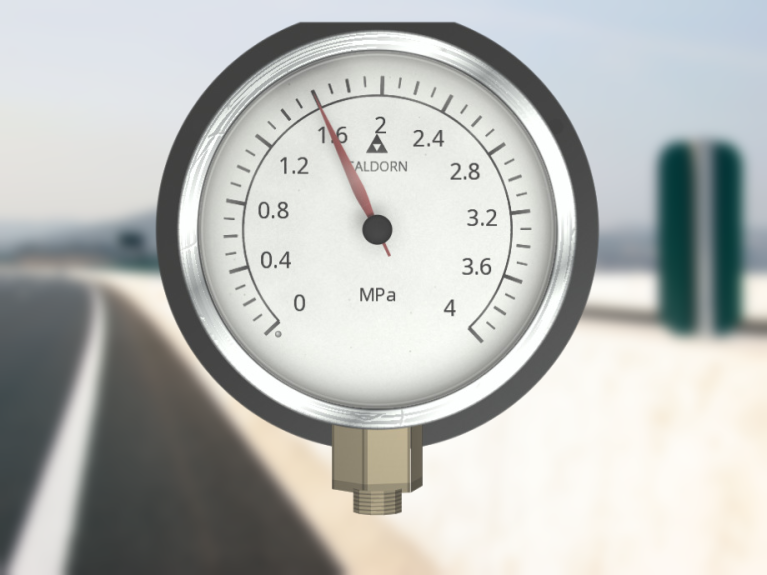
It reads value=1.6 unit=MPa
